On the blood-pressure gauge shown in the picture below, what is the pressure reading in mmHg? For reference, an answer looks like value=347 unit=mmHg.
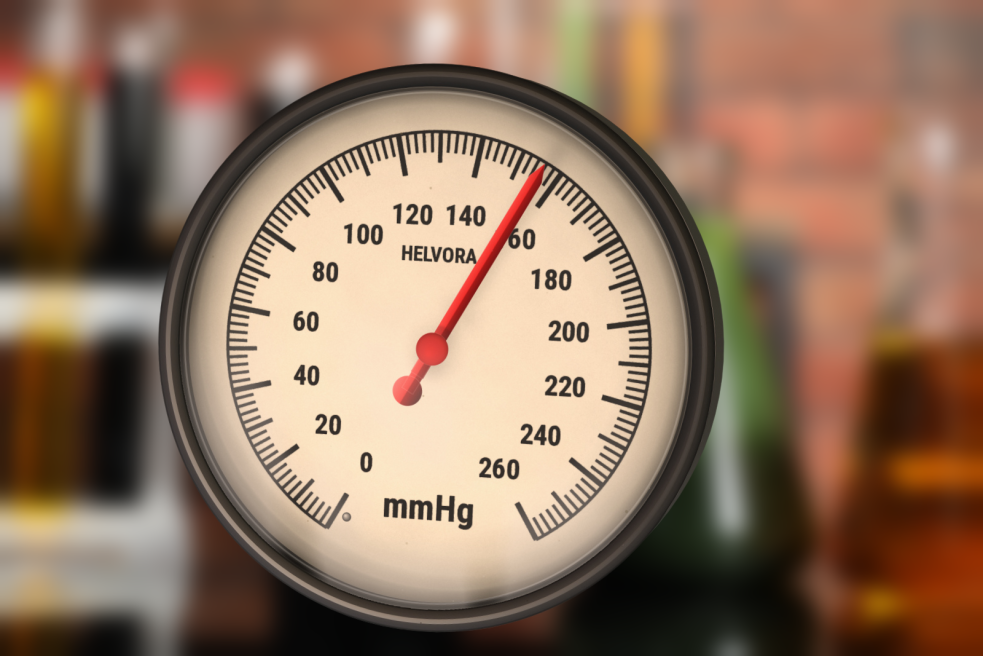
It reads value=156 unit=mmHg
